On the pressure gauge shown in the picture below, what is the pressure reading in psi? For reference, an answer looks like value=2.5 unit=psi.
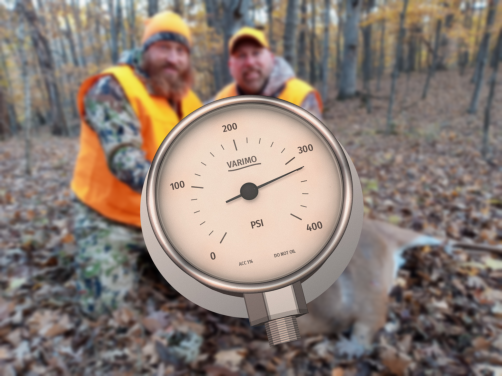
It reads value=320 unit=psi
